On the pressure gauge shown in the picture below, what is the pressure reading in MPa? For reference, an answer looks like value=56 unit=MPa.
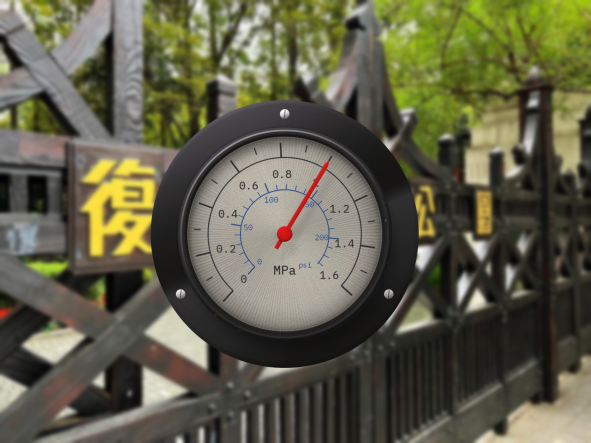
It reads value=1 unit=MPa
